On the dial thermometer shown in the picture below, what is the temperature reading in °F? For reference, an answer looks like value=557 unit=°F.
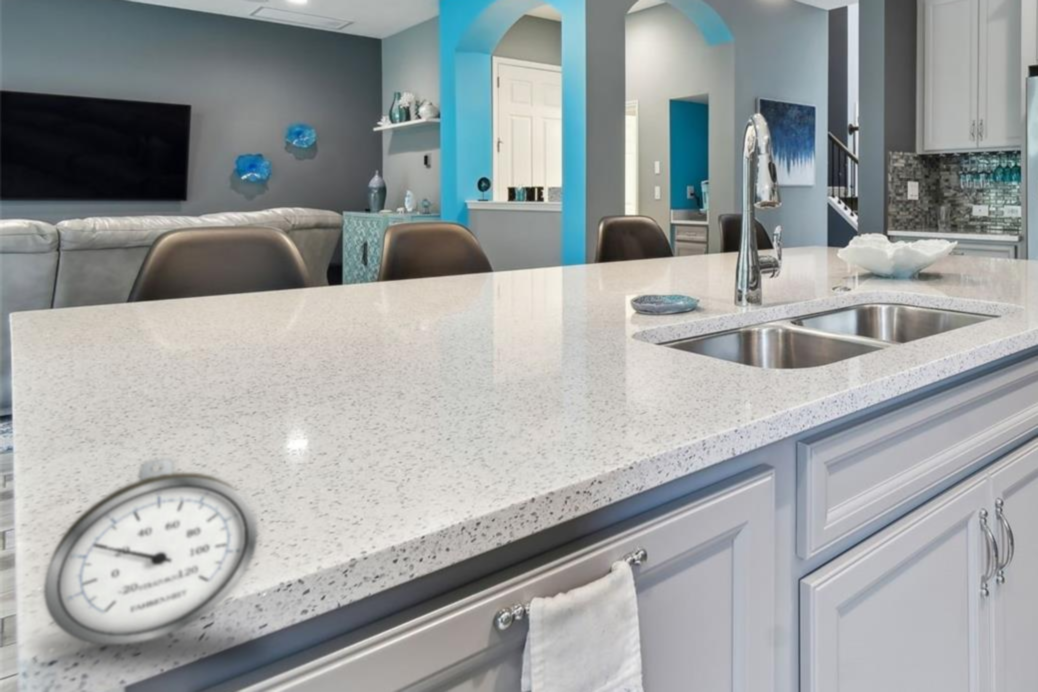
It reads value=20 unit=°F
